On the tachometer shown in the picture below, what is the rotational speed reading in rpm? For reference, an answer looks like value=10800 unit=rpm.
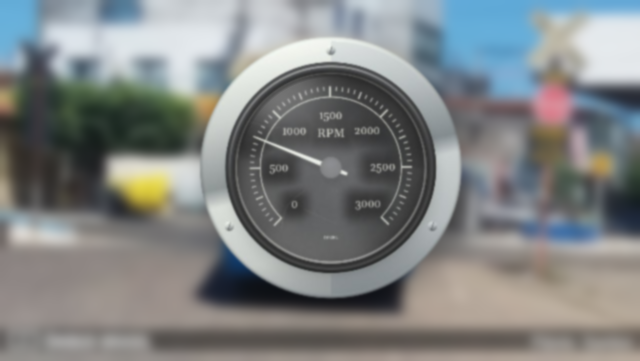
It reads value=750 unit=rpm
